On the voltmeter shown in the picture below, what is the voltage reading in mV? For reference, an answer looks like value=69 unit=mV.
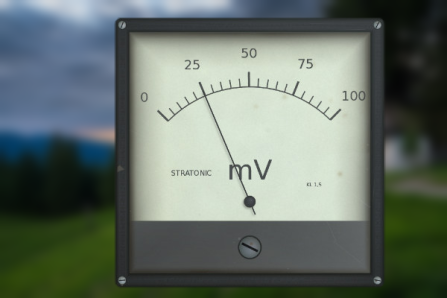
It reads value=25 unit=mV
